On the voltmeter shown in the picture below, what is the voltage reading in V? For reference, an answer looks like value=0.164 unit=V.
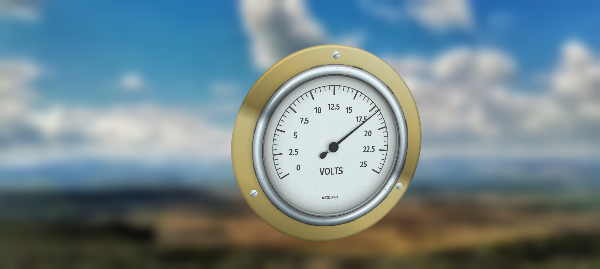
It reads value=18 unit=V
